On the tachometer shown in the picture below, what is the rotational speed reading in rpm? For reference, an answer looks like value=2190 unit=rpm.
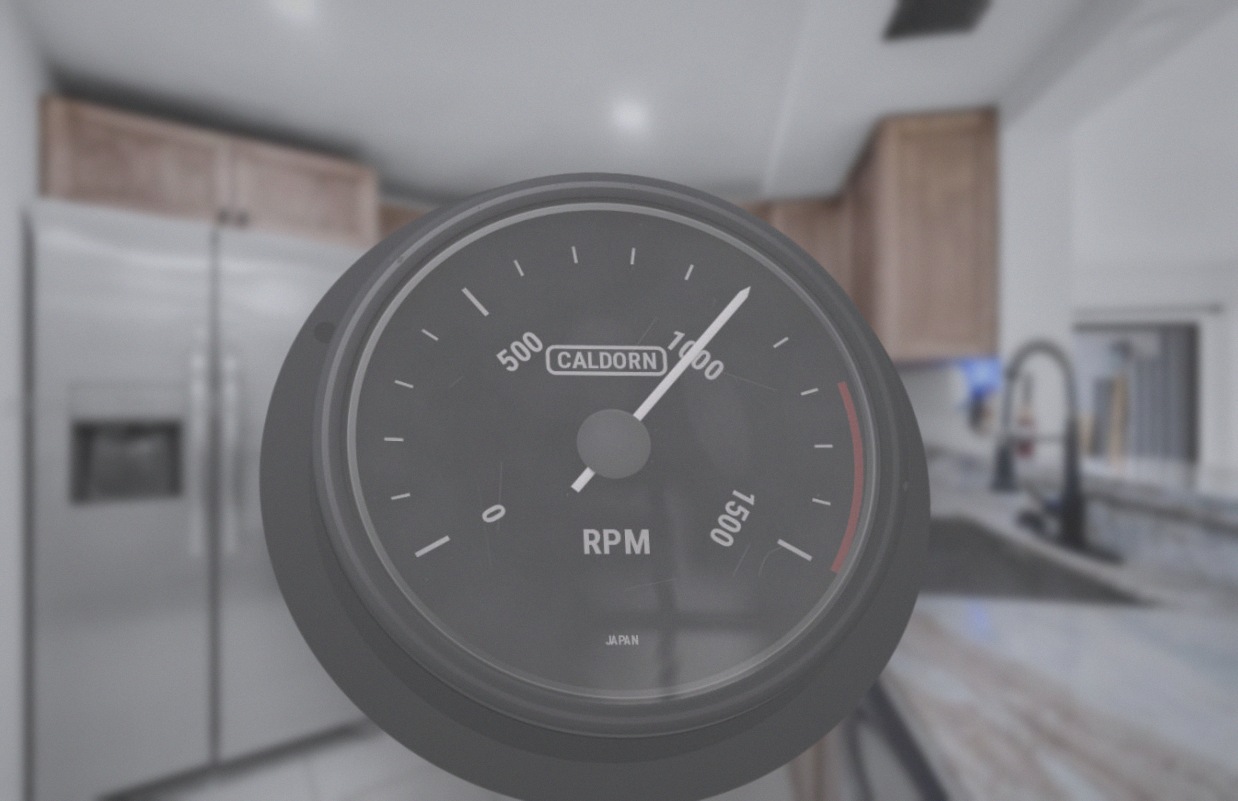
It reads value=1000 unit=rpm
